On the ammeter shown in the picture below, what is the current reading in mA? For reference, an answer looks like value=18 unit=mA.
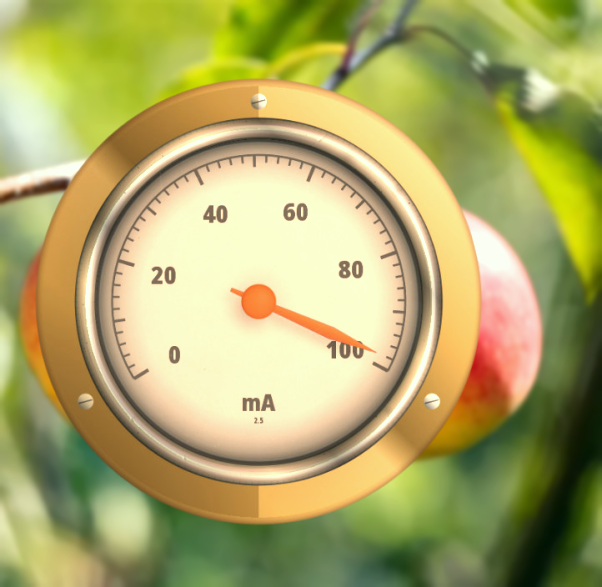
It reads value=98 unit=mA
